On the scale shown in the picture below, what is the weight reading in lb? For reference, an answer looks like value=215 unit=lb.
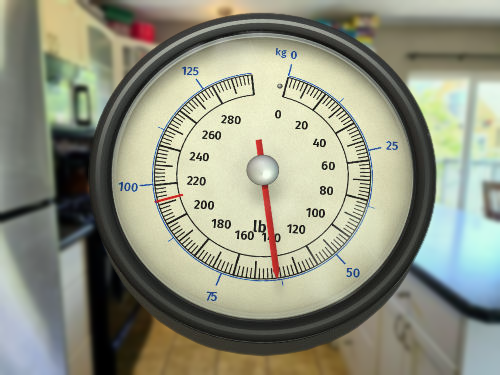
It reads value=140 unit=lb
